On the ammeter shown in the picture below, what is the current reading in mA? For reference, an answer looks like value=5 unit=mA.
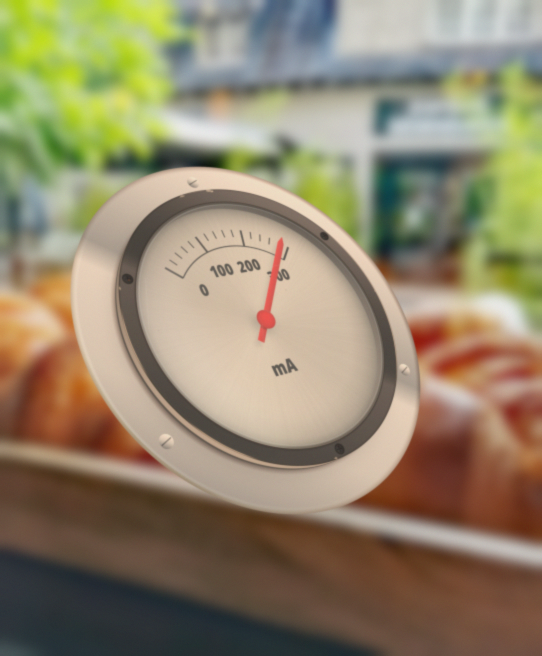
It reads value=280 unit=mA
